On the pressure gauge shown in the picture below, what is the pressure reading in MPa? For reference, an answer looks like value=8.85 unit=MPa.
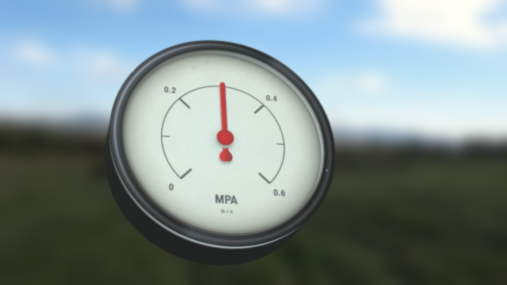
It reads value=0.3 unit=MPa
